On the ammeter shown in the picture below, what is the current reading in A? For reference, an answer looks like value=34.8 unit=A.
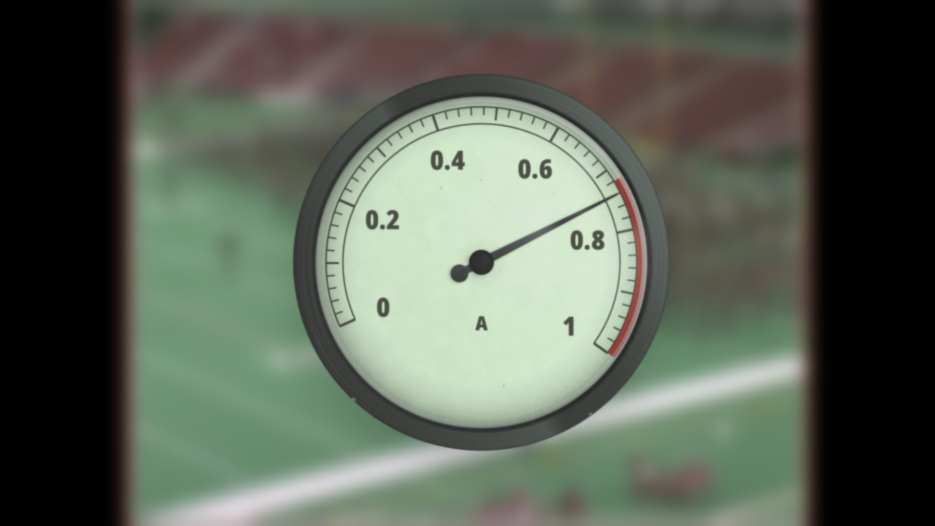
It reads value=0.74 unit=A
